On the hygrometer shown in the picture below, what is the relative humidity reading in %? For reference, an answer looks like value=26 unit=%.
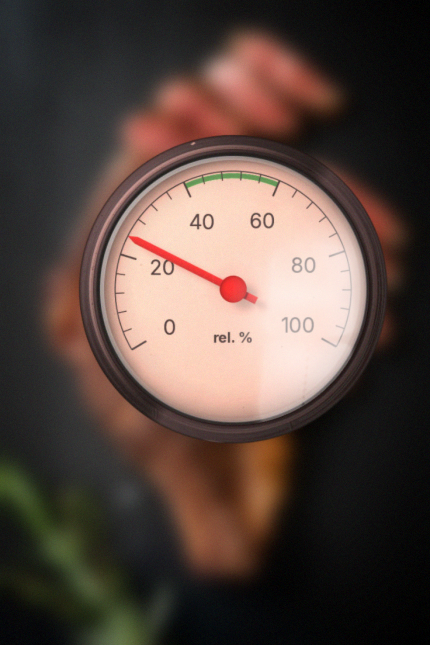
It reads value=24 unit=%
